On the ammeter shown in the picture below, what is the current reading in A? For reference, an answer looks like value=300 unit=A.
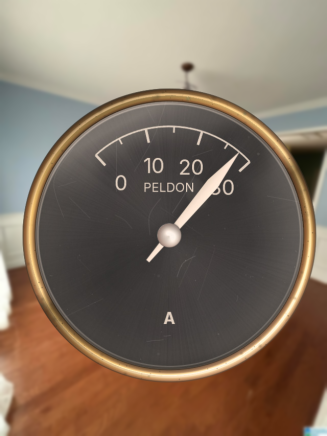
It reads value=27.5 unit=A
